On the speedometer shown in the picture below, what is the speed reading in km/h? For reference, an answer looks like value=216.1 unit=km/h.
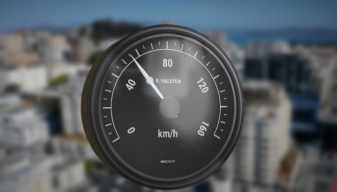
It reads value=55 unit=km/h
